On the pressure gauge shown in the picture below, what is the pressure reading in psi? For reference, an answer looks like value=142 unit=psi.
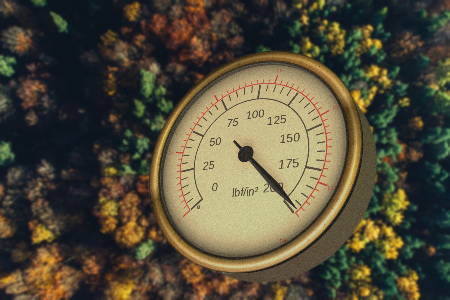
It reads value=197.5 unit=psi
